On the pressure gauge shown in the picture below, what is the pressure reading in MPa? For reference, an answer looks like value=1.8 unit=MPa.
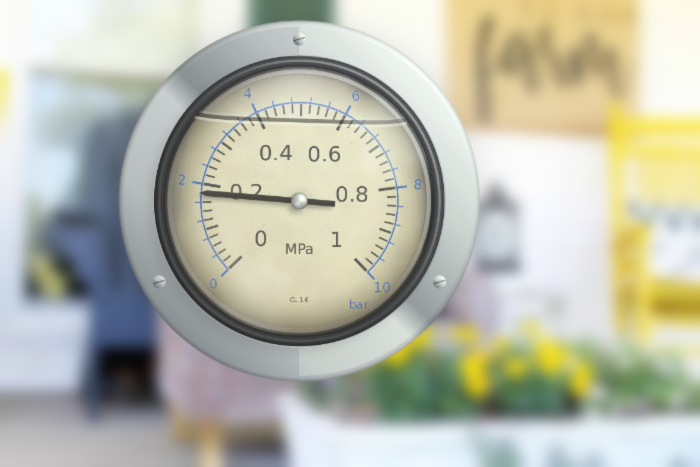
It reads value=0.18 unit=MPa
